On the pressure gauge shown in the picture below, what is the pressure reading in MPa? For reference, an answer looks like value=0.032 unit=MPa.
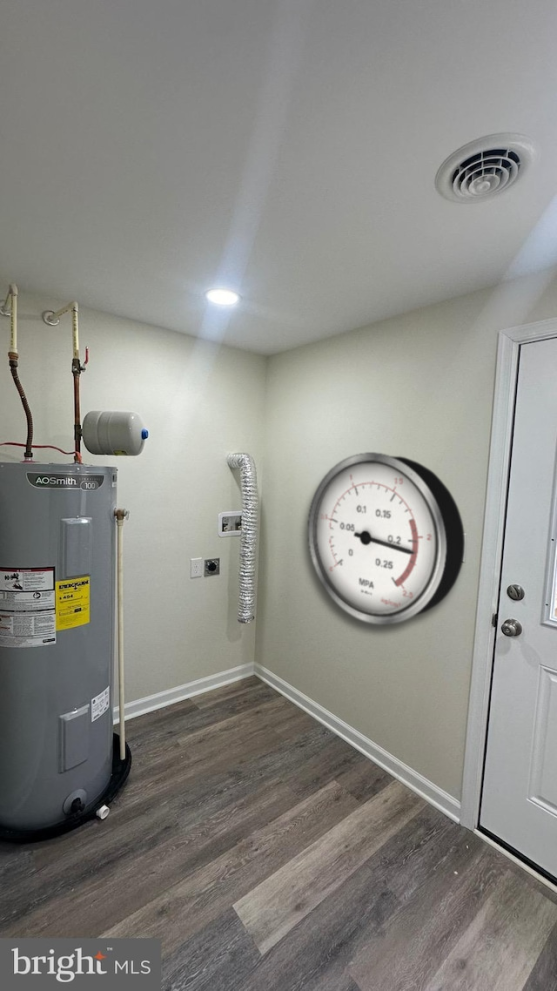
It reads value=0.21 unit=MPa
